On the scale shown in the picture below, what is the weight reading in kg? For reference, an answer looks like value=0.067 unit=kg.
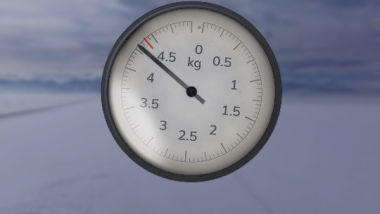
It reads value=4.3 unit=kg
